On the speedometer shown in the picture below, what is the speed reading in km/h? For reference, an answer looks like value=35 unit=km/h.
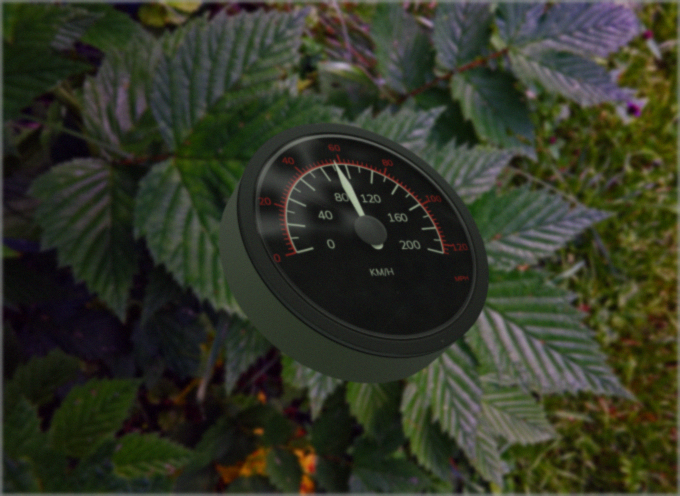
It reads value=90 unit=km/h
